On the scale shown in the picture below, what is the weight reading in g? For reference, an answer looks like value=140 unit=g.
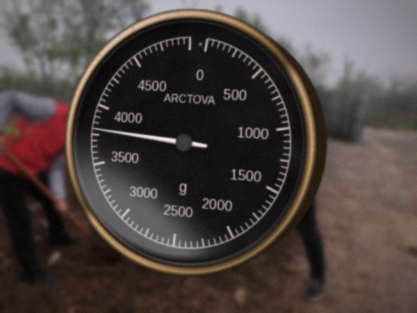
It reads value=3800 unit=g
